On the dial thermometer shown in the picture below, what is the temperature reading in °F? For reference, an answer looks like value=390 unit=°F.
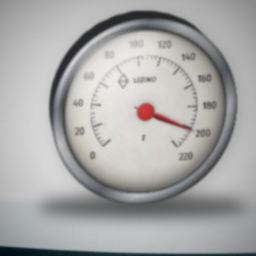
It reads value=200 unit=°F
